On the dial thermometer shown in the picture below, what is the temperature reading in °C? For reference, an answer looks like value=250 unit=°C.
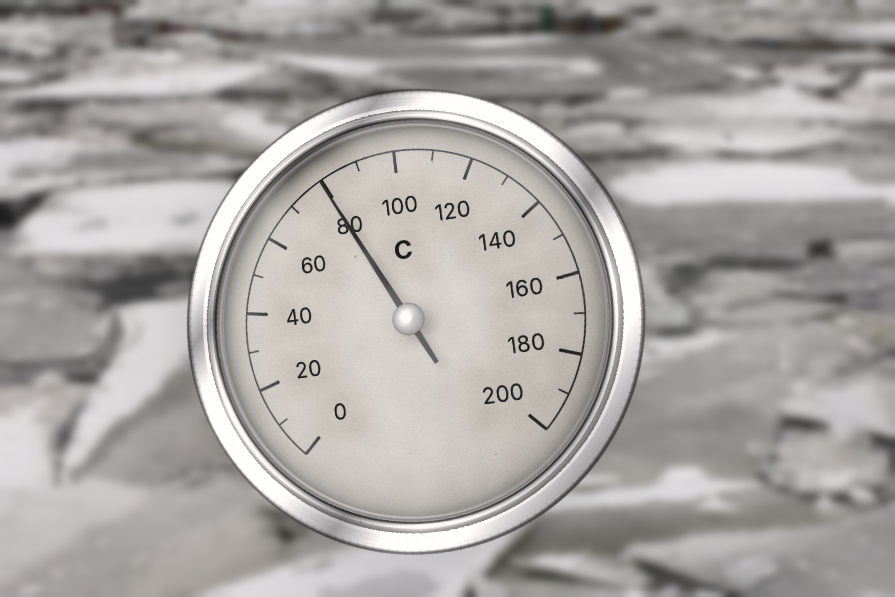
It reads value=80 unit=°C
